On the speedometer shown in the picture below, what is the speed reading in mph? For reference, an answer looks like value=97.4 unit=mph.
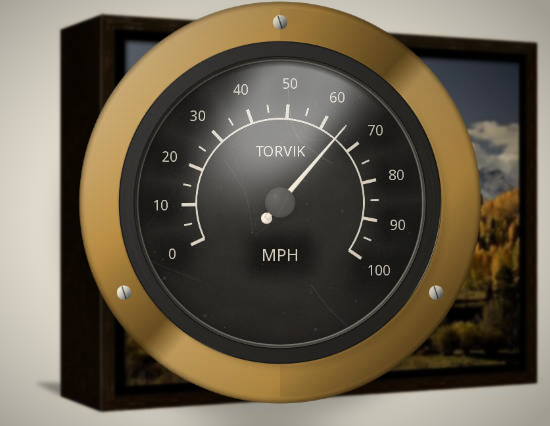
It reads value=65 unit=mph
